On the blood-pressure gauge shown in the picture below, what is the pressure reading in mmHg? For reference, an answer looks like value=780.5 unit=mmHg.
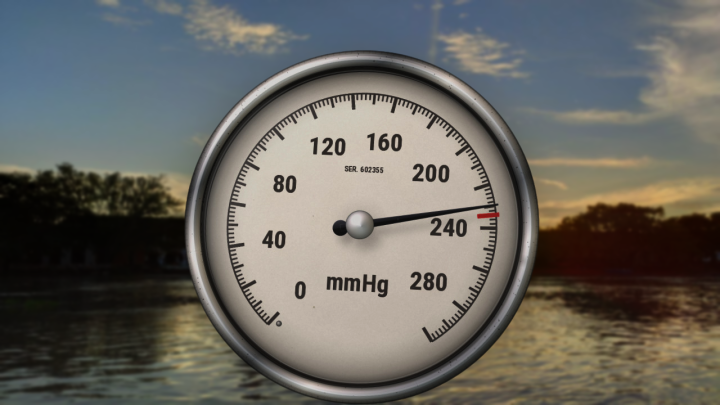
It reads value=230 unit=mmHg
